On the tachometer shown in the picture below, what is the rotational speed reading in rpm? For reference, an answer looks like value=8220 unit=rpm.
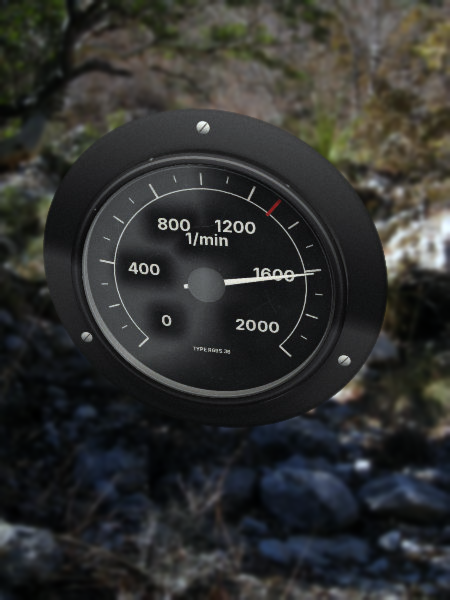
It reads value=1600 unit=rpm
